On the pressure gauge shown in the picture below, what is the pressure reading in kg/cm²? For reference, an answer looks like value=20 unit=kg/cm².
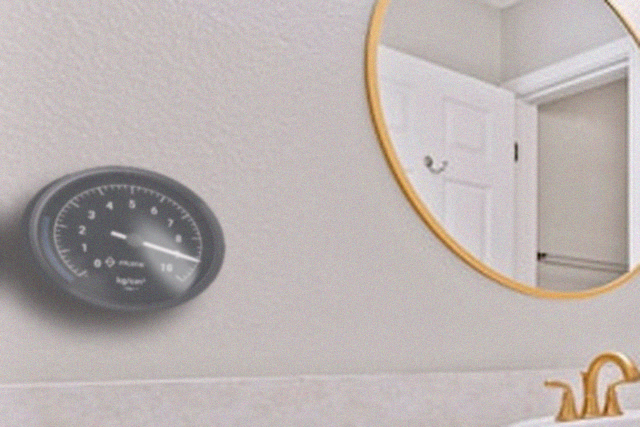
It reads value=9 unit=kg/cm²
